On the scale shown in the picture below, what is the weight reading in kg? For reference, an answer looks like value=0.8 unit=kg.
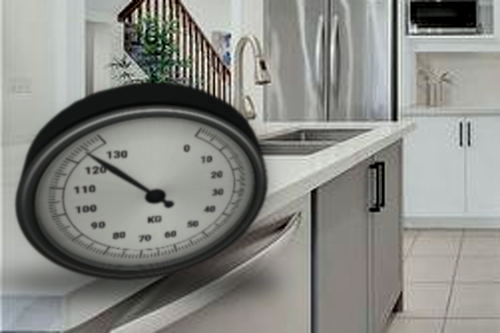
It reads value=125 unit=kg
